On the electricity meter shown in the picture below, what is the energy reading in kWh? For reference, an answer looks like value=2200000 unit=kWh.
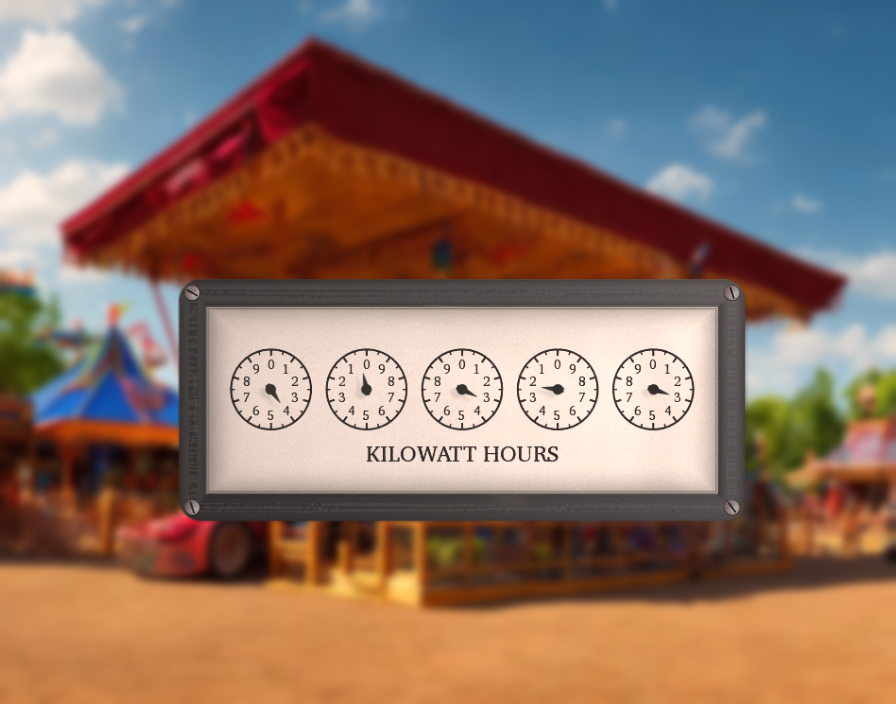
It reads value=40323 unit=kWh
